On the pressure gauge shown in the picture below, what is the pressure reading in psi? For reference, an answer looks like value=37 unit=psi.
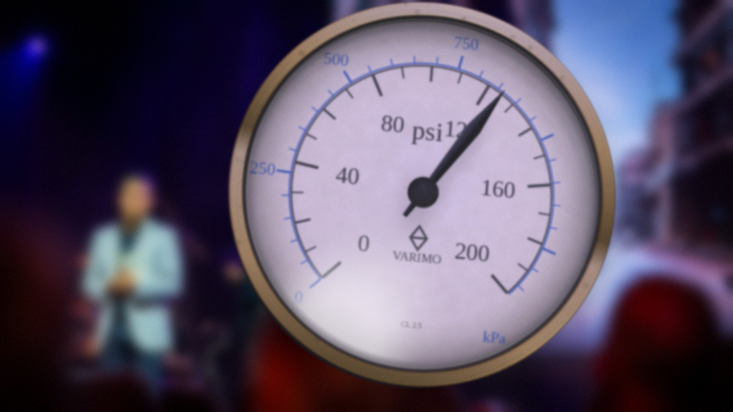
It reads value=125 unit=psi
